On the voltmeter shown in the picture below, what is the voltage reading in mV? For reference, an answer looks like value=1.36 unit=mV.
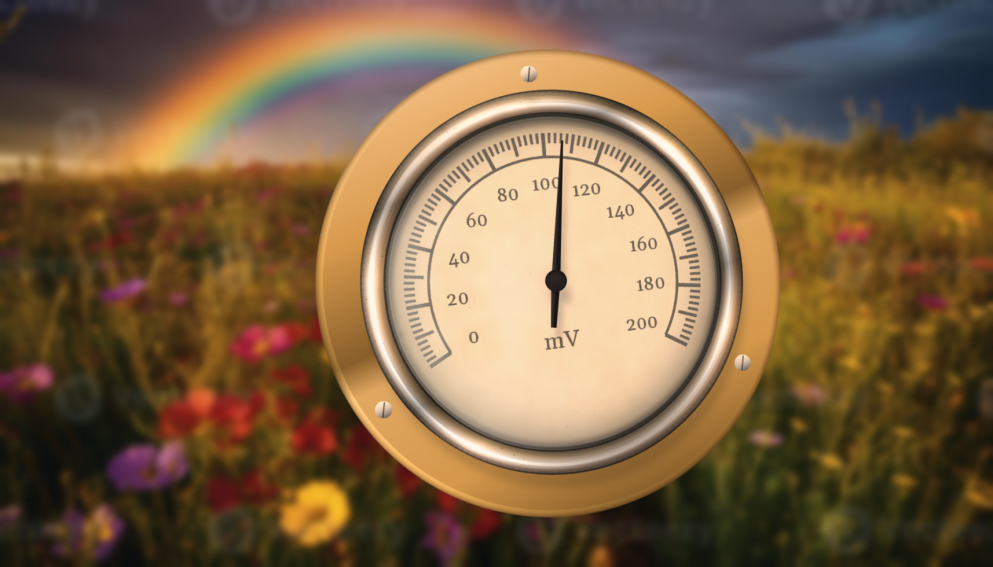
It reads value=106 unit=mV
